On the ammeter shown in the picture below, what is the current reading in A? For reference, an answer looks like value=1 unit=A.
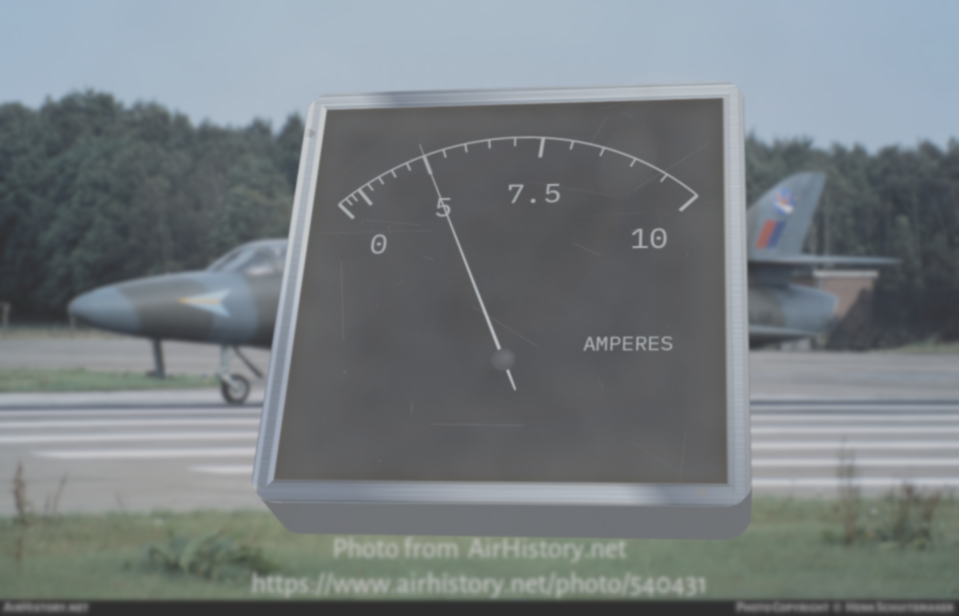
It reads value=5 unit=A
